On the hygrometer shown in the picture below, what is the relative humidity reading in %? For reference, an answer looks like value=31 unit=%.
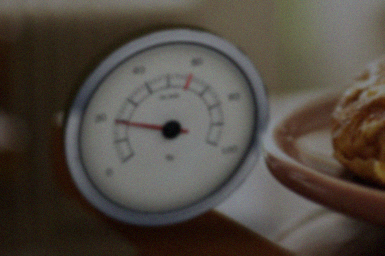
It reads value=20 unit=%
